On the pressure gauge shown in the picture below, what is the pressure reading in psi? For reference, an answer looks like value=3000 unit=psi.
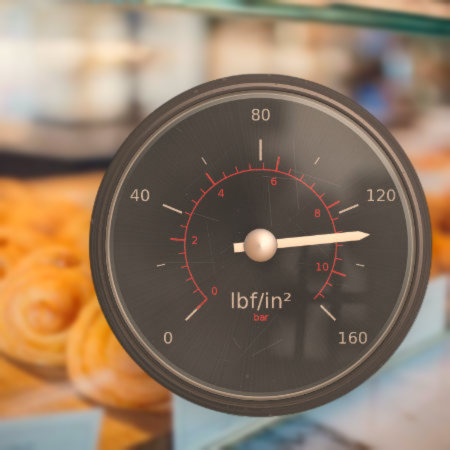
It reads value=130 unit=psi
